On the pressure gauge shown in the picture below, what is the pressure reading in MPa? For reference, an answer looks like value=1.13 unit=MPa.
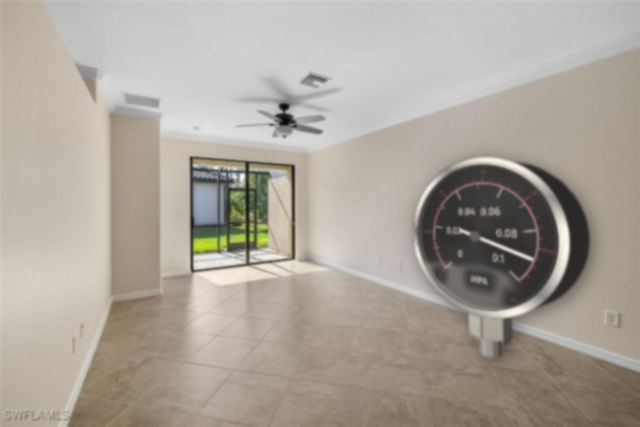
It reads value=0.09 unit=MPa
